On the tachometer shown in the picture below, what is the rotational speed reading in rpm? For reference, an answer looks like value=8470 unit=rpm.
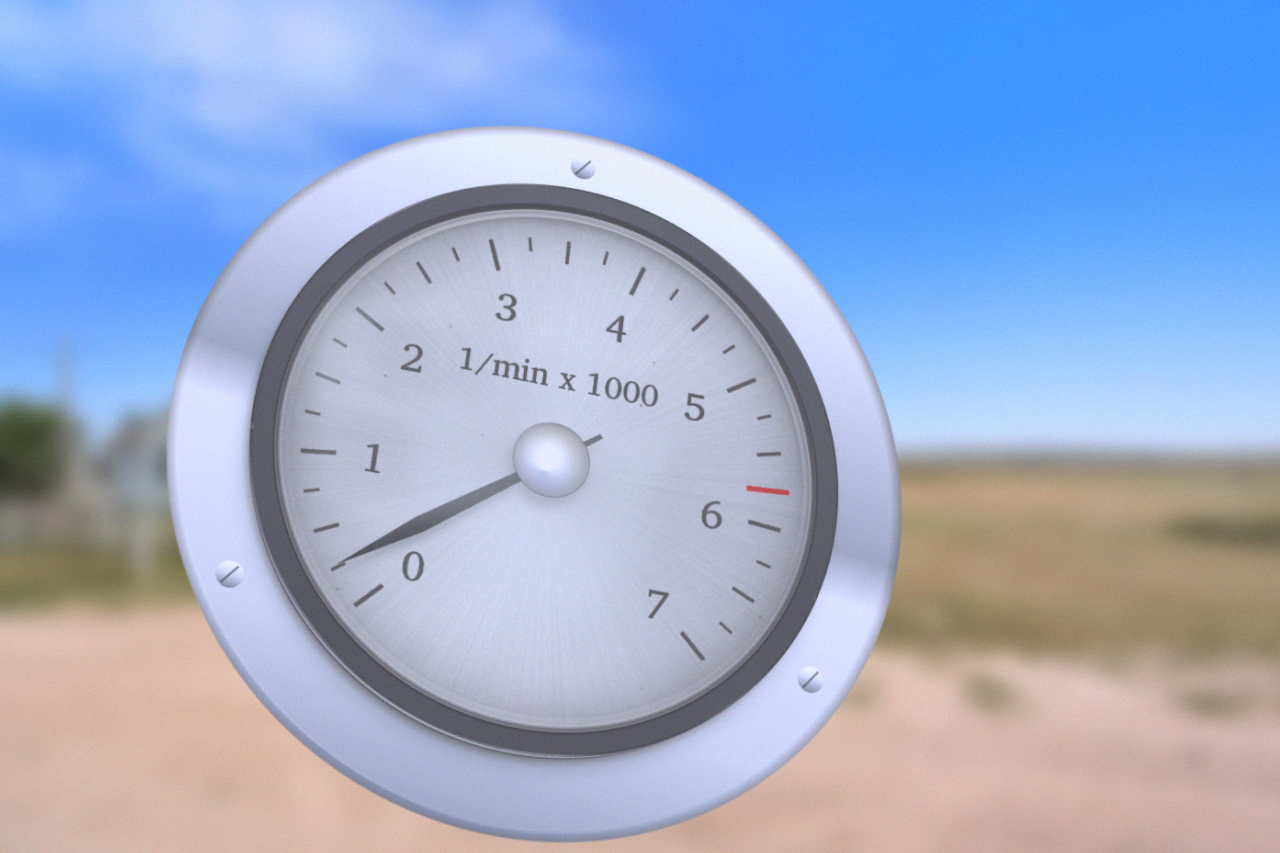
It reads value=250 unit=rpm
